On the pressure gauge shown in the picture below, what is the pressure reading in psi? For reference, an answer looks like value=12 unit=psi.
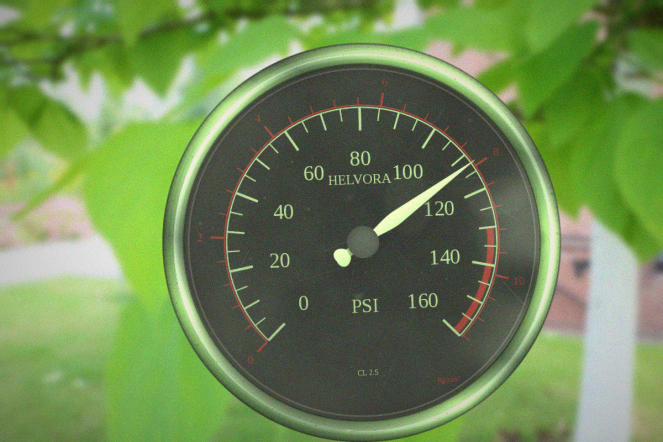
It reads value=112.5 unit=psi
